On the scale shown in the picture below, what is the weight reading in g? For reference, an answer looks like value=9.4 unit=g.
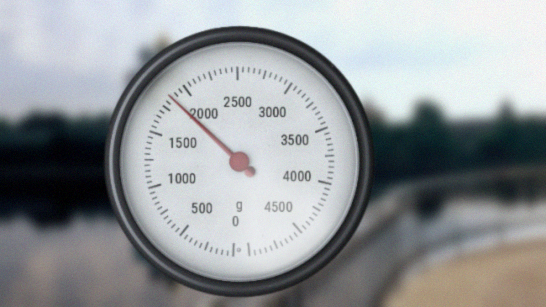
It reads value=1850 unit=g
